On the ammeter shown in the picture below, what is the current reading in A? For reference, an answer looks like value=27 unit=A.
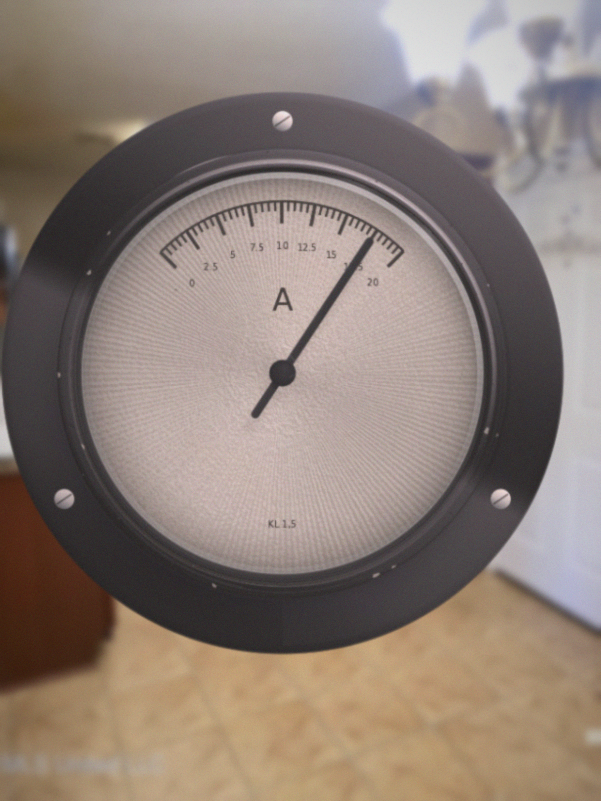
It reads value=17.5 unit=A
